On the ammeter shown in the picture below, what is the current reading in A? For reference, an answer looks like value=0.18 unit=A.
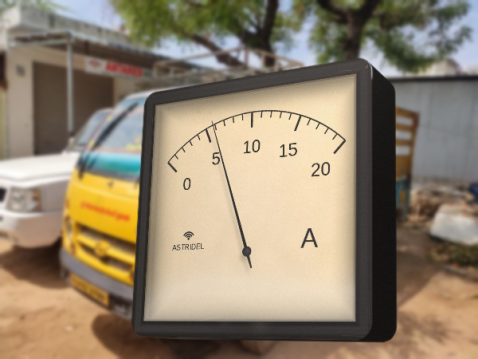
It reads value=6 unit=A
